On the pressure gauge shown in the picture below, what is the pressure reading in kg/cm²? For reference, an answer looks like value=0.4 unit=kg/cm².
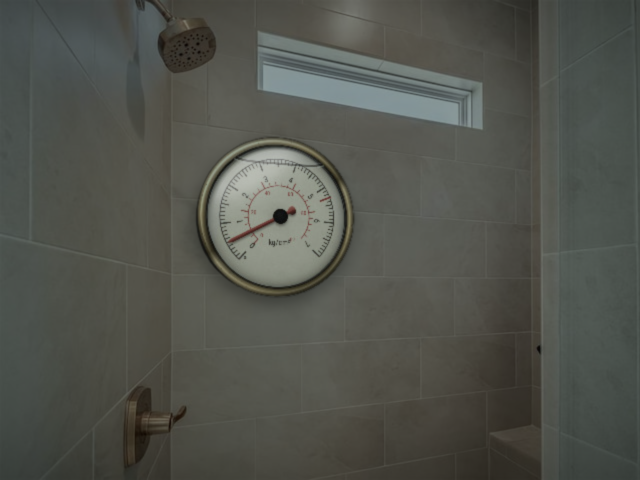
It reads value=0.5 unit=kg/cm²
